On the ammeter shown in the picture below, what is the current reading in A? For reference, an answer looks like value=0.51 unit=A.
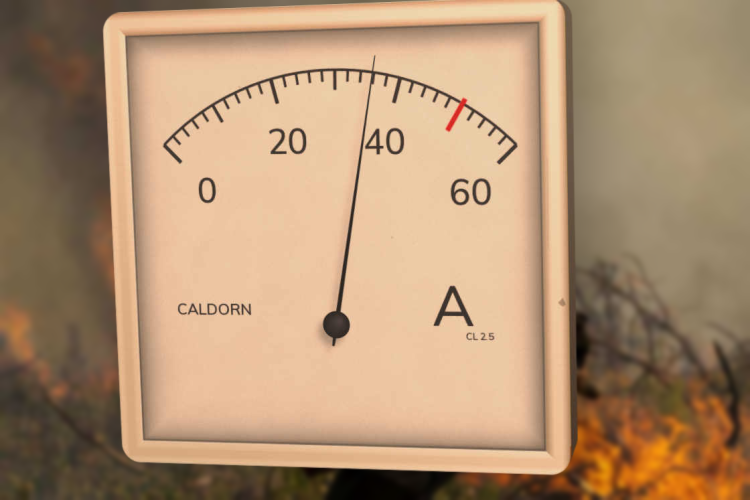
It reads value=36 unit=A
